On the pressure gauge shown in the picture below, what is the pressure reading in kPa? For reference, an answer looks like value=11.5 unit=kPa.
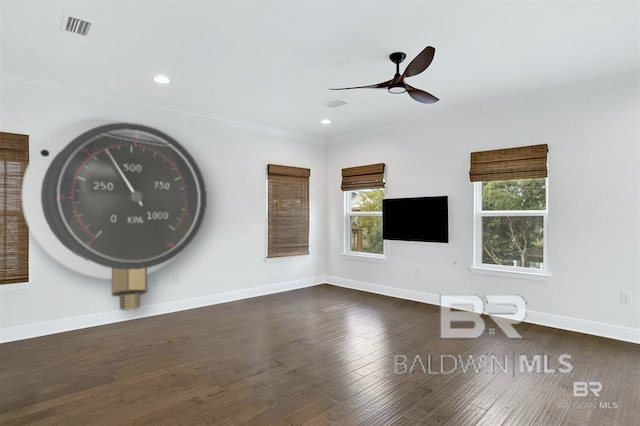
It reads value=400 unit=kPa
